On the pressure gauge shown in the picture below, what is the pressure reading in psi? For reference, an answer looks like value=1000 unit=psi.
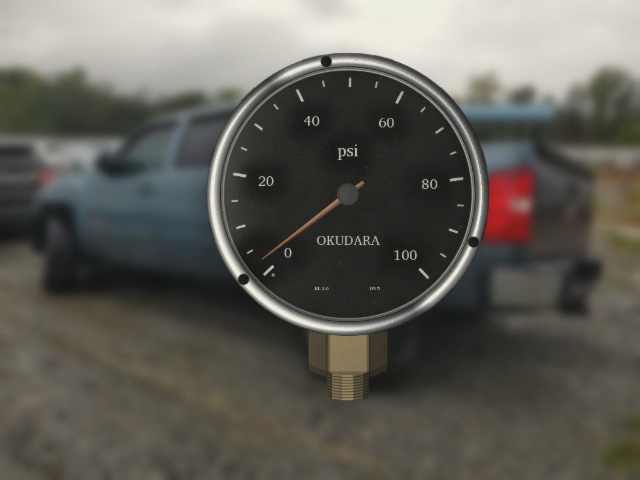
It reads value=2.5 unit=psi
